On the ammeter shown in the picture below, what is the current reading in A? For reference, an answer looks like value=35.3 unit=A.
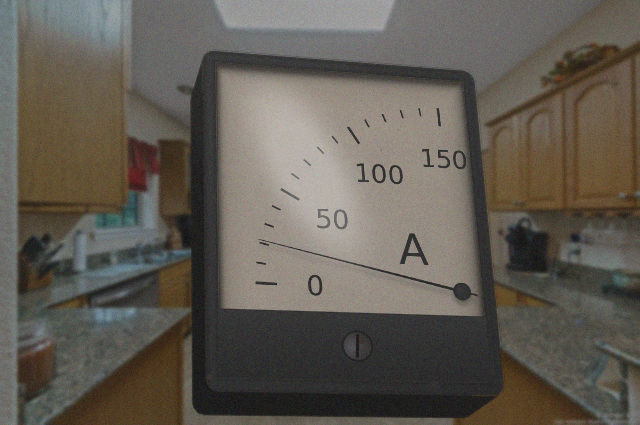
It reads value=20 unit=A
